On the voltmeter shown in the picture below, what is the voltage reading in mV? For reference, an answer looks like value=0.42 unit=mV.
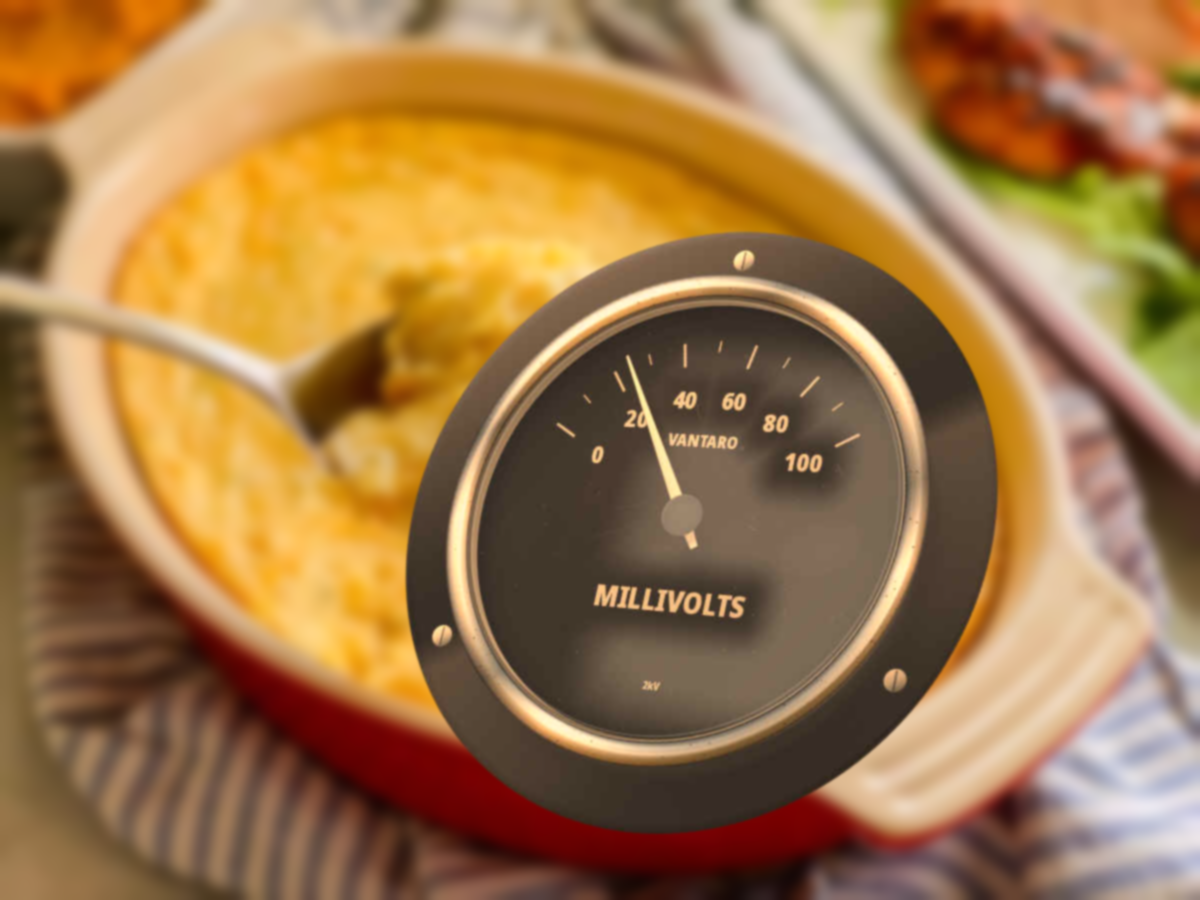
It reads value=25 unit=mV
